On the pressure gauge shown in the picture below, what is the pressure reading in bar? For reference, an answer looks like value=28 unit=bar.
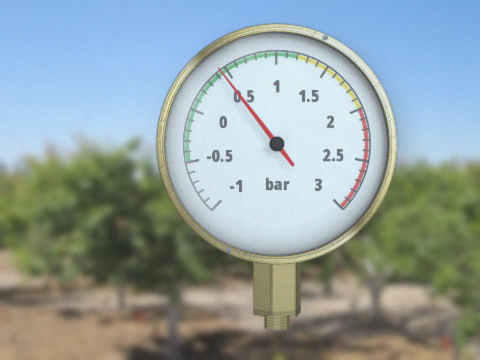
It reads value=0.45 unit=bar
